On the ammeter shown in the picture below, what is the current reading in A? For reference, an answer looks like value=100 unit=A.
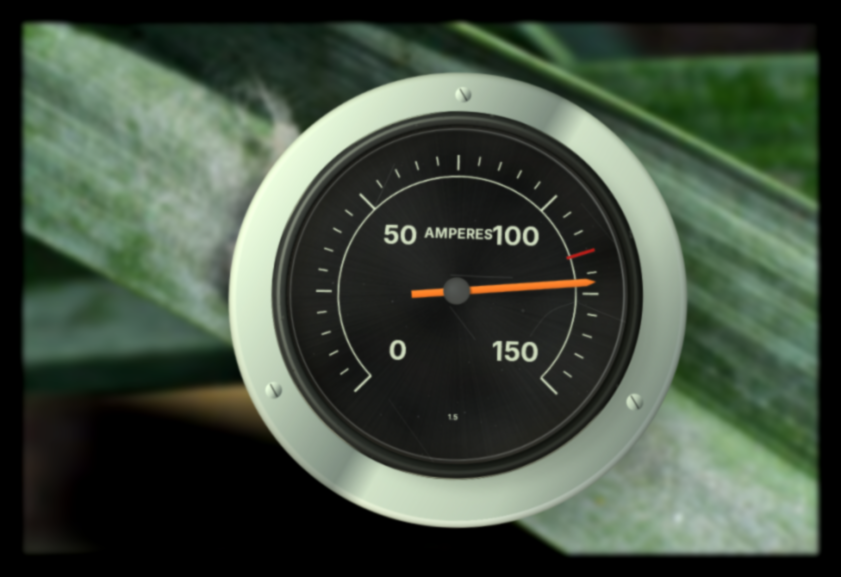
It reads value=122.5 unit=A
